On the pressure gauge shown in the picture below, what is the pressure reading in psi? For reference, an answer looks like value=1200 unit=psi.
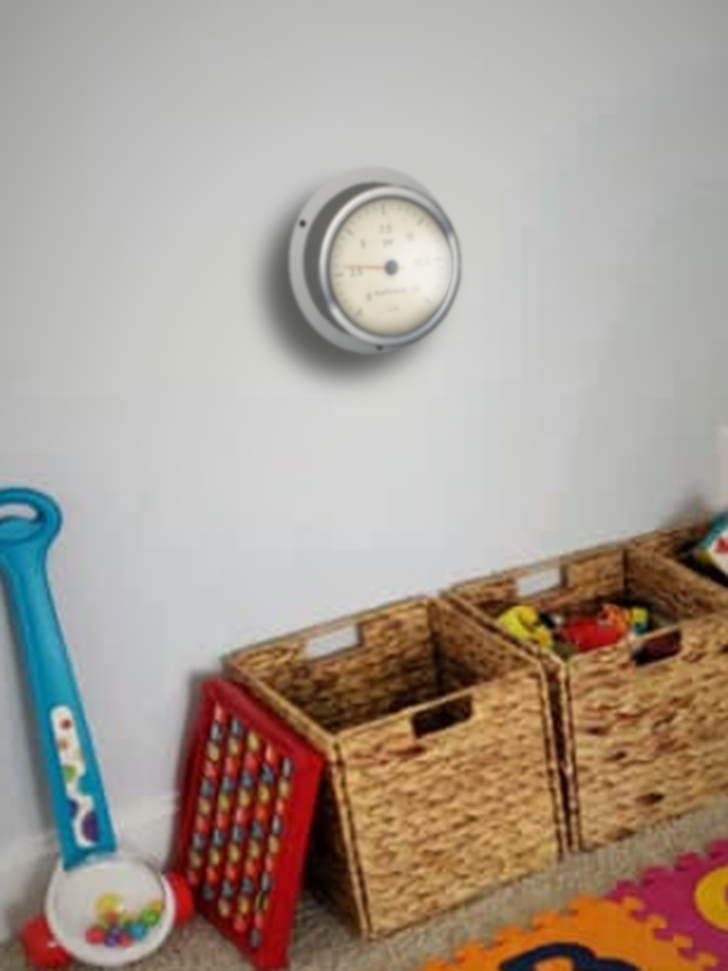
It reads value=3 unit=psi
